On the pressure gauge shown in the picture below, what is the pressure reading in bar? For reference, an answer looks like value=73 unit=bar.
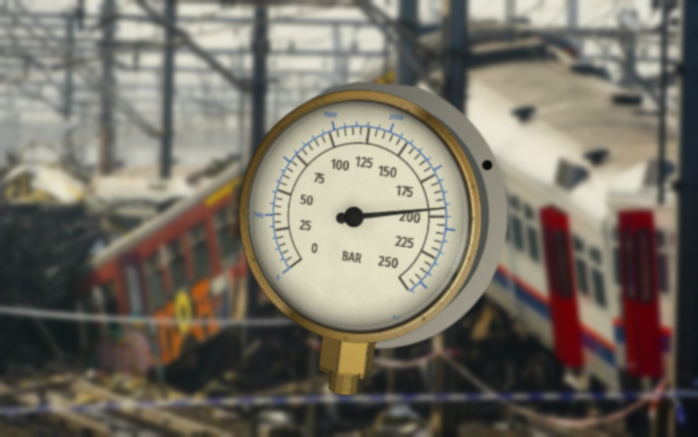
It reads value=195 unit=bar
